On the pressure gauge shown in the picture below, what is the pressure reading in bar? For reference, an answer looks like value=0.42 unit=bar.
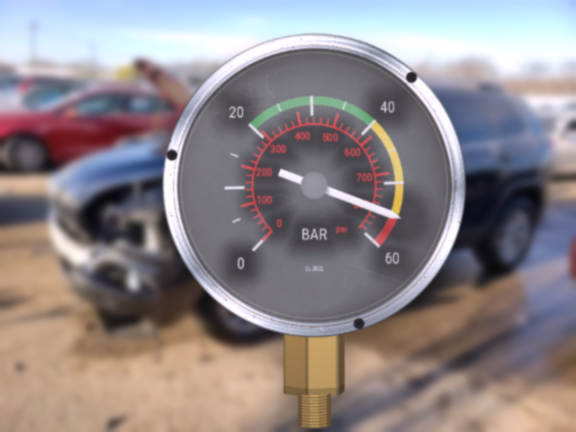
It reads value=55 unit=bar
